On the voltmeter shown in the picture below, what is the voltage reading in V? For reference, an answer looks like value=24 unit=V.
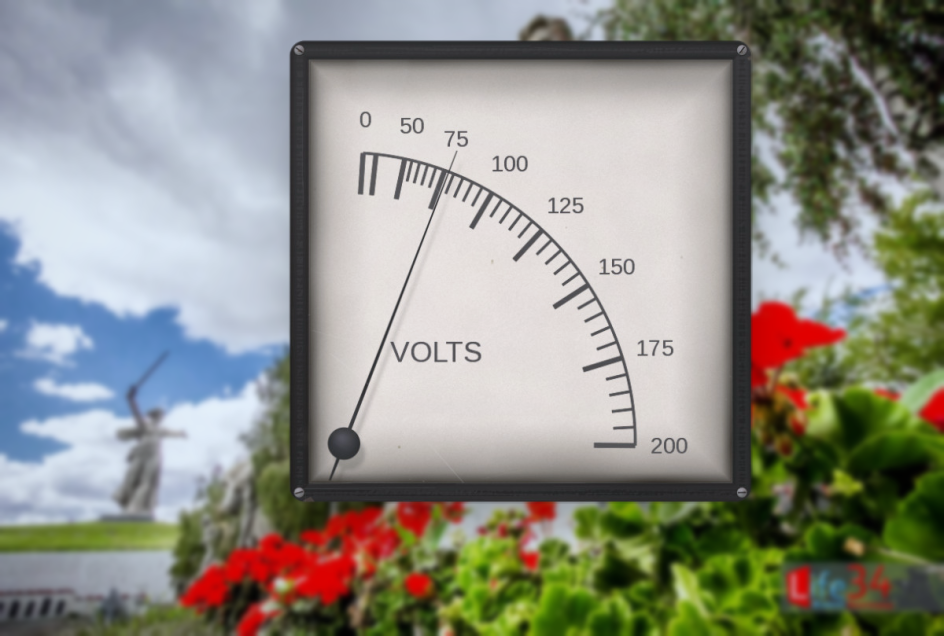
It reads value=77.5 unit=V
